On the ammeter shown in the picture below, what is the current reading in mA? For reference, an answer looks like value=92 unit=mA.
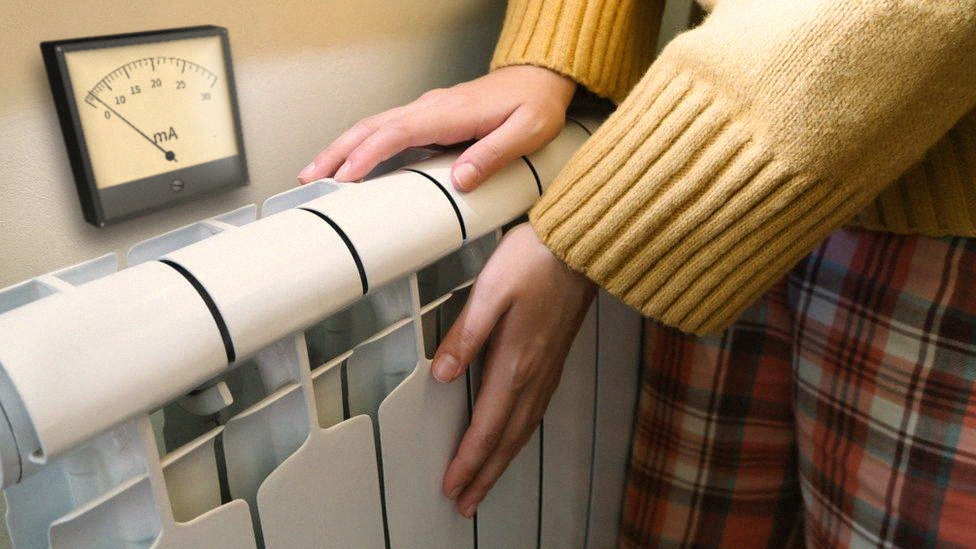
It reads value=5 unit=mA
